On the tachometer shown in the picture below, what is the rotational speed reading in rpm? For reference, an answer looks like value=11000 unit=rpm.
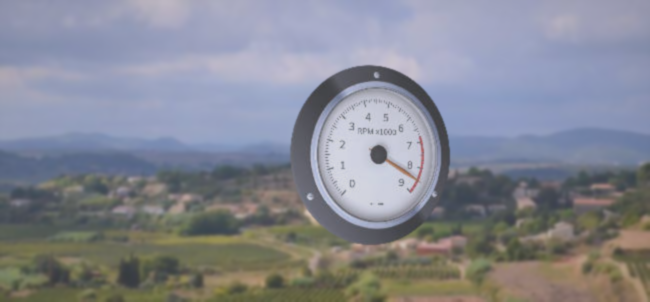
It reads value=8500 unit=rpm
